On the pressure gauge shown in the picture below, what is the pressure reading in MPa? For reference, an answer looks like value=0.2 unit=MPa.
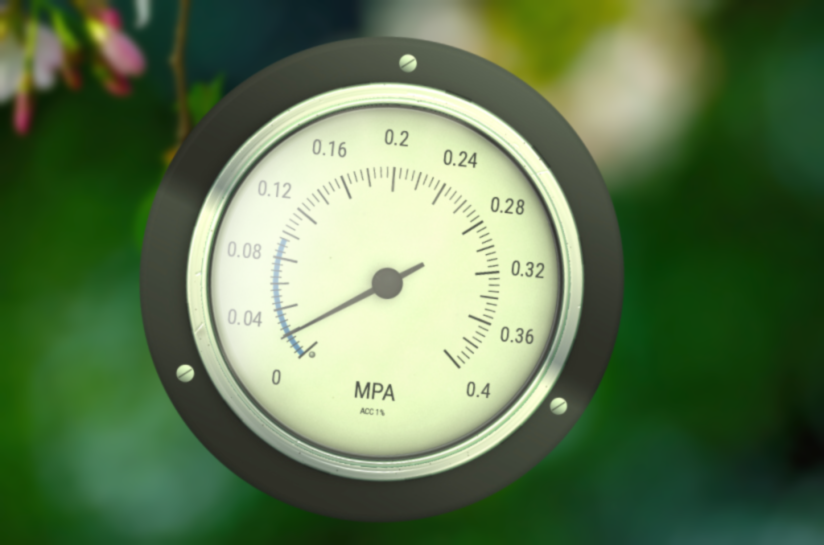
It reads value=0.02 unit=MPa
